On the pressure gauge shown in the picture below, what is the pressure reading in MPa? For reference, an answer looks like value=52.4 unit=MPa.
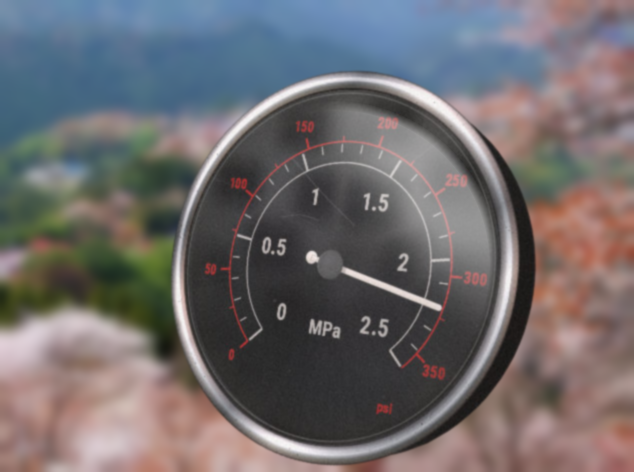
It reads value=2.2 unit=MPa
